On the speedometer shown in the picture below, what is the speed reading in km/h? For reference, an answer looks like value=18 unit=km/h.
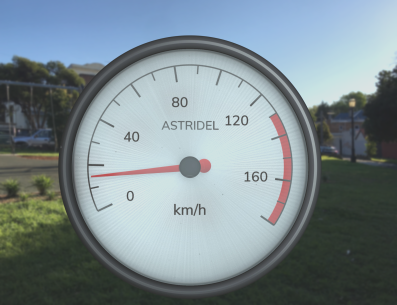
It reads value=15 unit=km/h
